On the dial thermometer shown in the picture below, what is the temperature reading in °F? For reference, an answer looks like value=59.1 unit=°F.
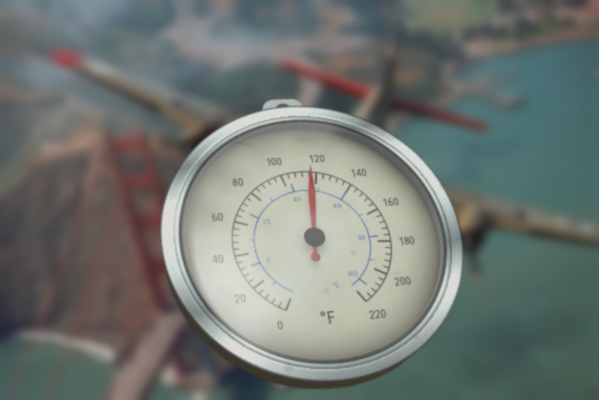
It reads value=116 unit=°F
